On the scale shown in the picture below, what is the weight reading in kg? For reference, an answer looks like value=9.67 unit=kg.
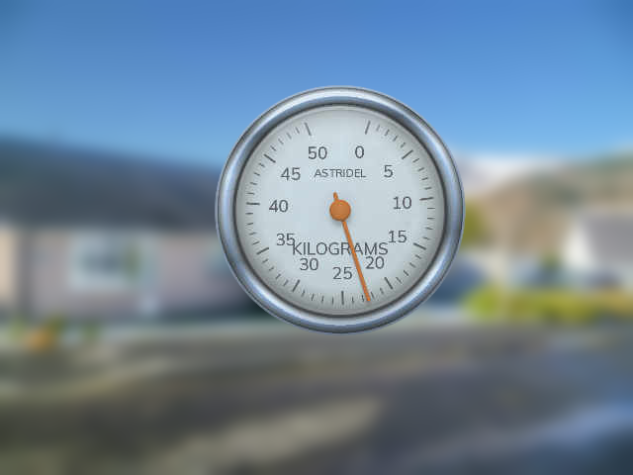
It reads value=22.5 unit=kg
